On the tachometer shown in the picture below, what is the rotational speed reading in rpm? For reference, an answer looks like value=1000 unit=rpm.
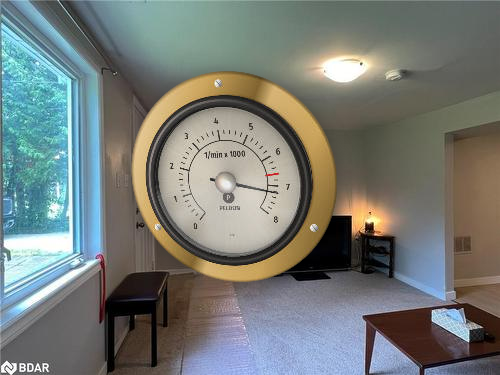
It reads value=7200 unit=rpm
